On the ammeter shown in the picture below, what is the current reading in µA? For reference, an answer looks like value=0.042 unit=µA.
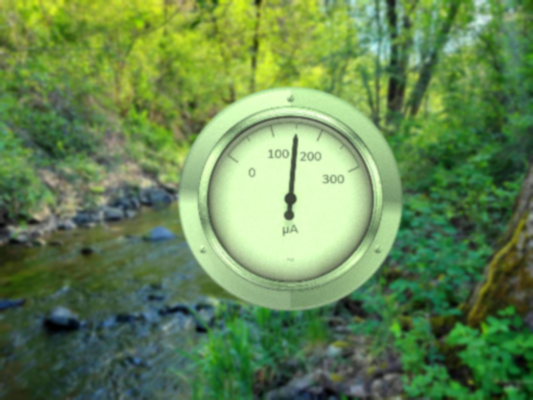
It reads value=150 unit=µA
